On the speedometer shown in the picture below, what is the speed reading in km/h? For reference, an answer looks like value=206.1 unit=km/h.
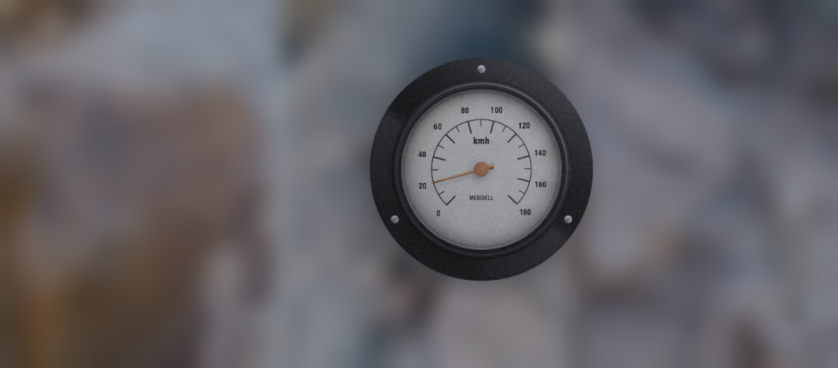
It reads value=20 unit=km/h
